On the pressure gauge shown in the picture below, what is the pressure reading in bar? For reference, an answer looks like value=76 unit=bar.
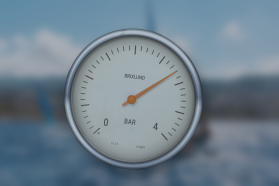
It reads value=2.8 unit=bar
